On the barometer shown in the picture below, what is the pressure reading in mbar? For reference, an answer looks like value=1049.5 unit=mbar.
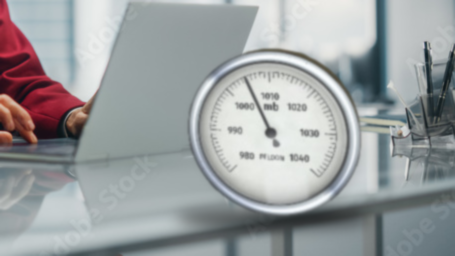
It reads value=1005 unit=mbar
